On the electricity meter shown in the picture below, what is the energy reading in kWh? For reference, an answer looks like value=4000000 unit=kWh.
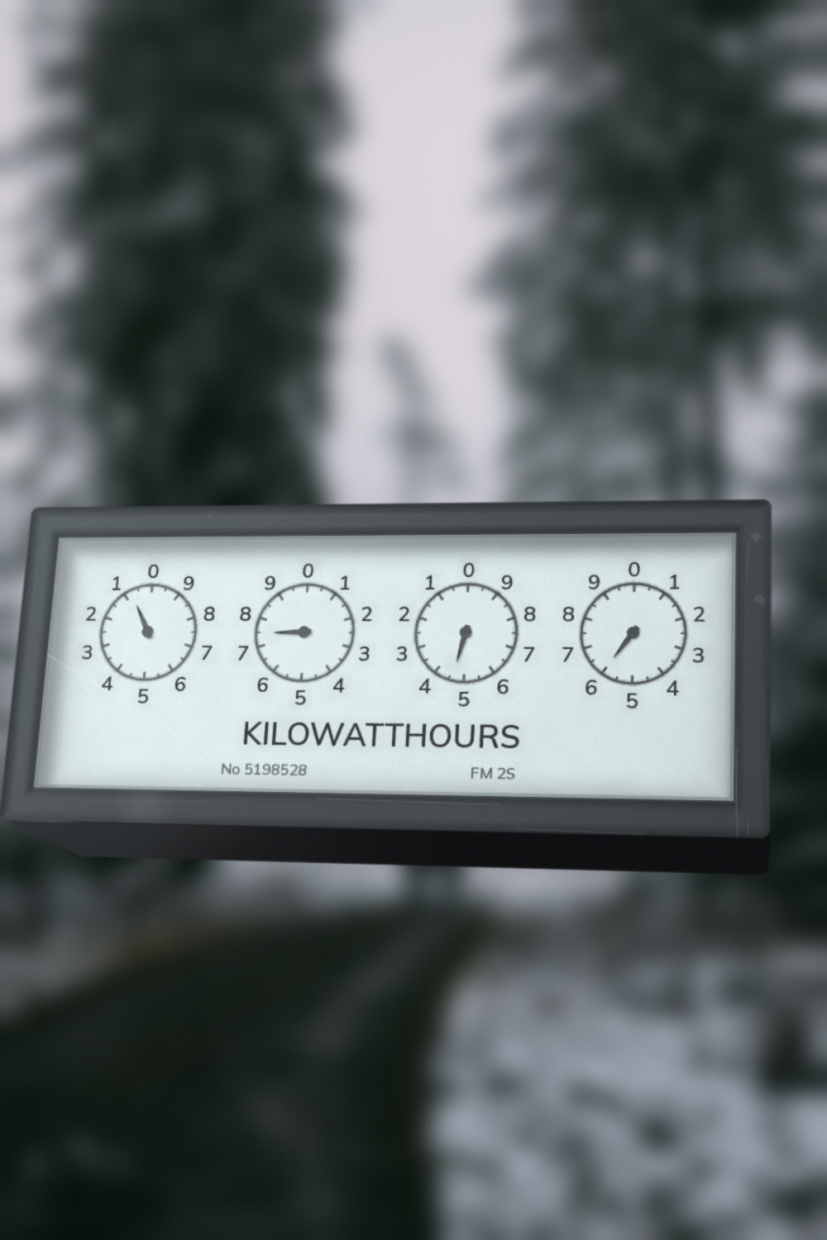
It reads value=746 unit=kWh
